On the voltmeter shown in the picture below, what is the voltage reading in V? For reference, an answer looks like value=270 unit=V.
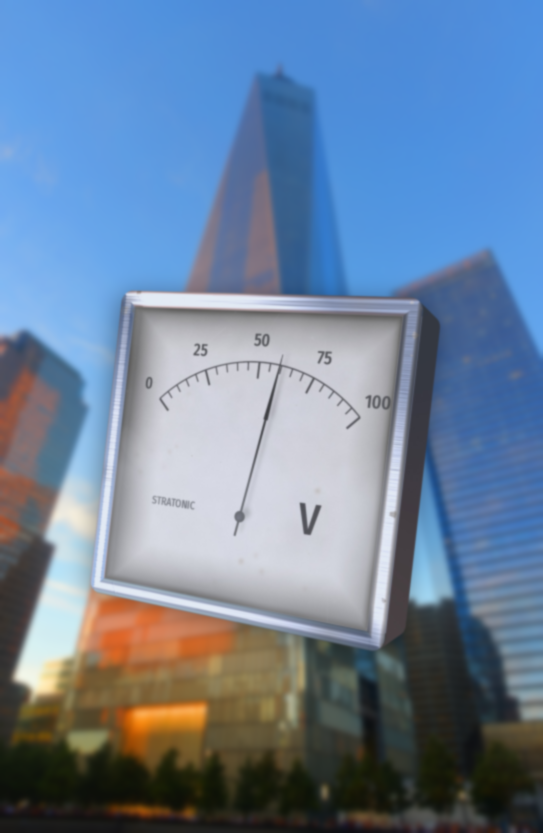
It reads value=60 unit=V
